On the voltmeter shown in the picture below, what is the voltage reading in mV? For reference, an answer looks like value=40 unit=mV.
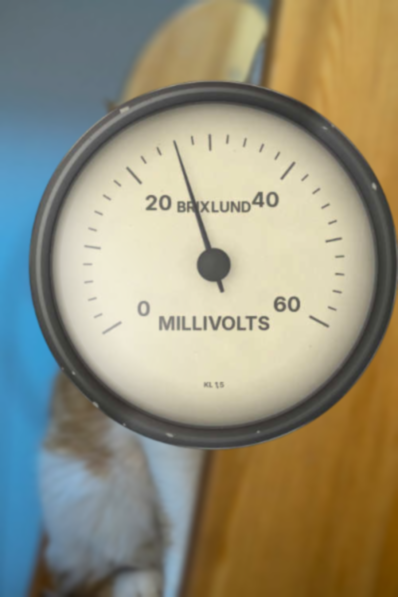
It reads value=26 unit=mV
